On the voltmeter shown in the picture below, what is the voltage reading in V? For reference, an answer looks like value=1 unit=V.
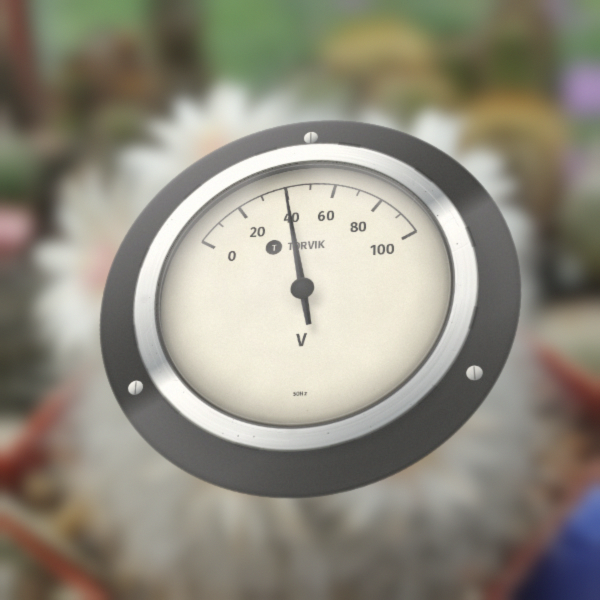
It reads value=40 unit=V
